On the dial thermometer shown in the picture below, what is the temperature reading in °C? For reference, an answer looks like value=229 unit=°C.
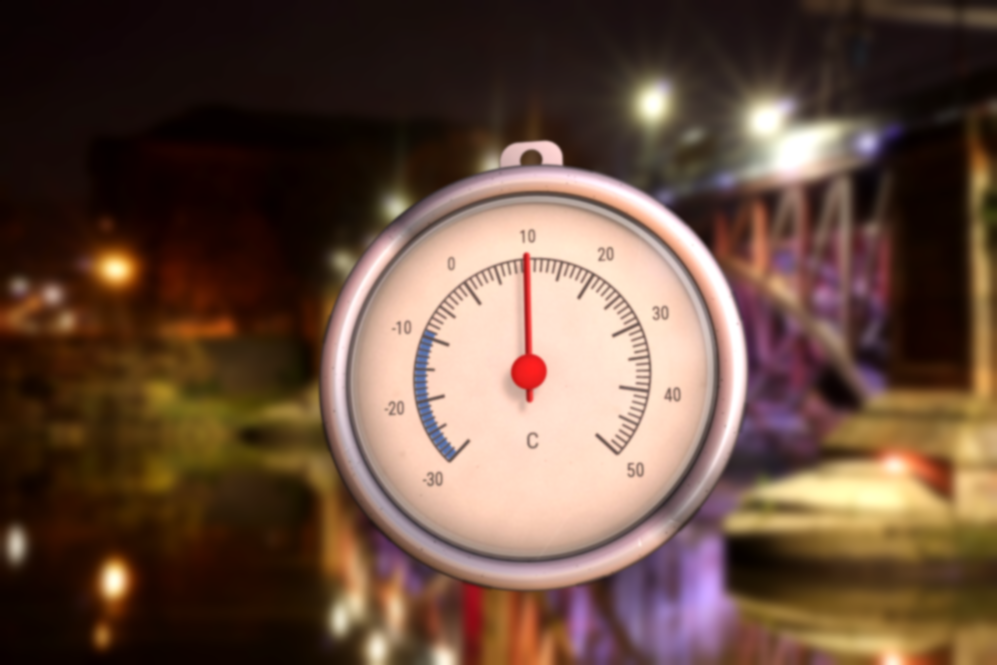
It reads value=10 unit=°C
